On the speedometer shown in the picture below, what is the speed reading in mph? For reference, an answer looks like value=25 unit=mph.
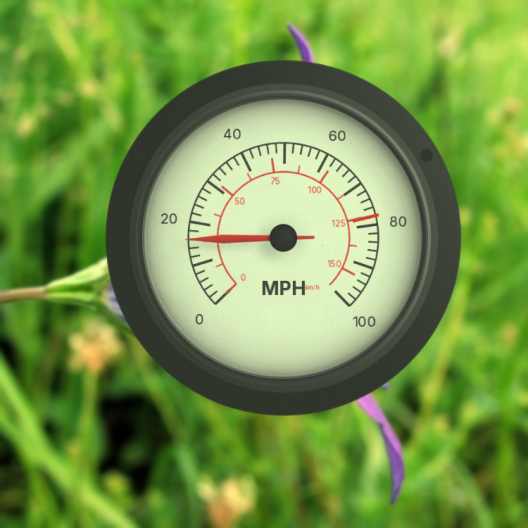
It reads value=16 unit=mph
